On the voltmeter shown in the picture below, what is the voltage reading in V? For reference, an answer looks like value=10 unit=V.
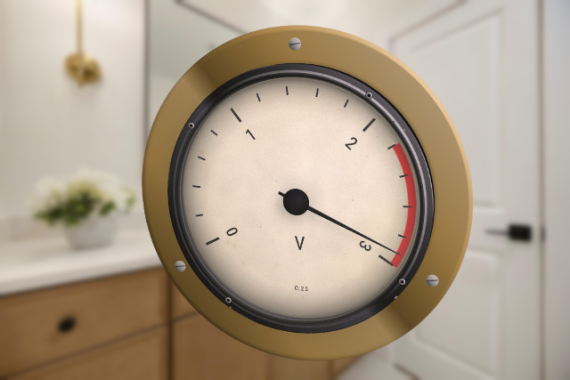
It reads value=2.9 unit=V
